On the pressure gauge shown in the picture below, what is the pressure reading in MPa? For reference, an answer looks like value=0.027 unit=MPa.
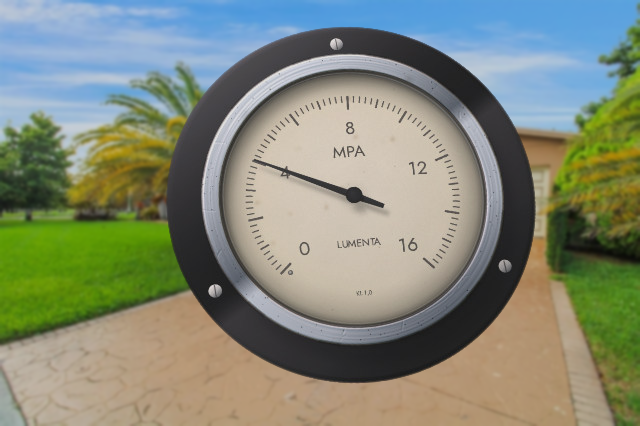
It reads value=4 unit=MPa
